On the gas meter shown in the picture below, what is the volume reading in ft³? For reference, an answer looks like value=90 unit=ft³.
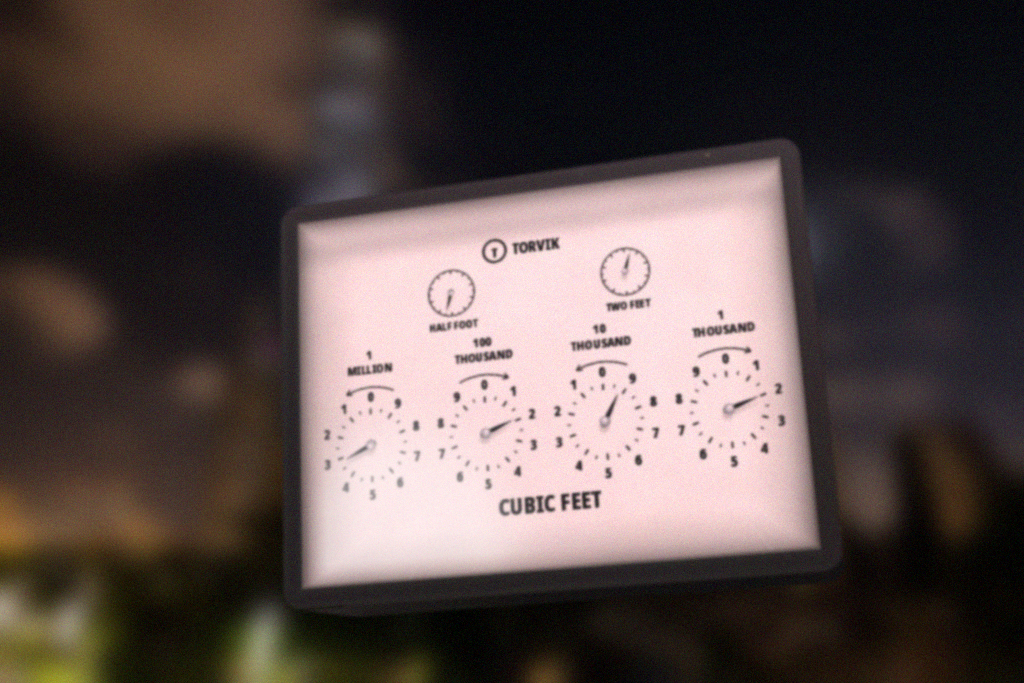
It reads value=319200 unit=ft³
